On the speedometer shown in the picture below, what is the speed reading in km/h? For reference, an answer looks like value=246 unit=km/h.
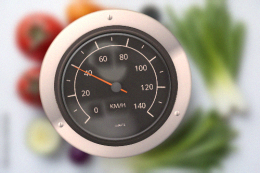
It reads value=40 unit=km/h
